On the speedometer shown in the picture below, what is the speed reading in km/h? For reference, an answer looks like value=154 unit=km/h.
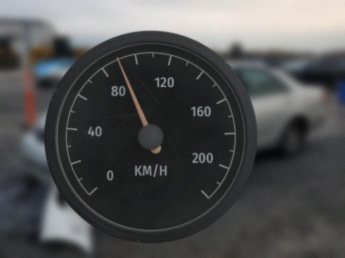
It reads value=90 unit=km/h
